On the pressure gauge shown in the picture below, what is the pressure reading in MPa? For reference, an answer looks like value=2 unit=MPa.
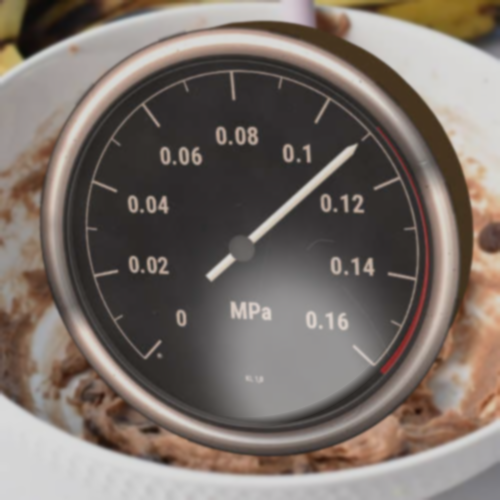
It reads value=0.11 unit=MPa
